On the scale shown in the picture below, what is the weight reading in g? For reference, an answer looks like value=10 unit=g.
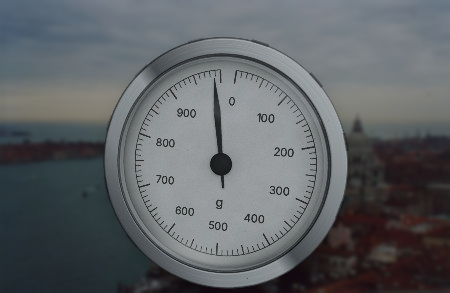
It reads value=990 unit=g
